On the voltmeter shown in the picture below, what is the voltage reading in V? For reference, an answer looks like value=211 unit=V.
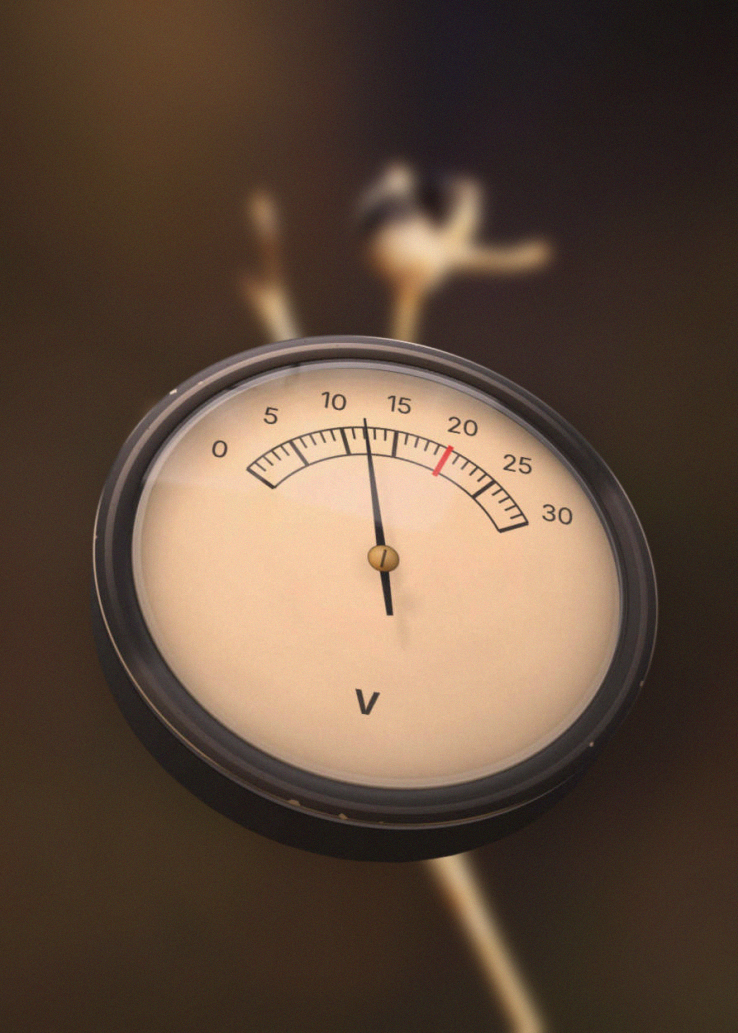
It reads value=12 unit=V
